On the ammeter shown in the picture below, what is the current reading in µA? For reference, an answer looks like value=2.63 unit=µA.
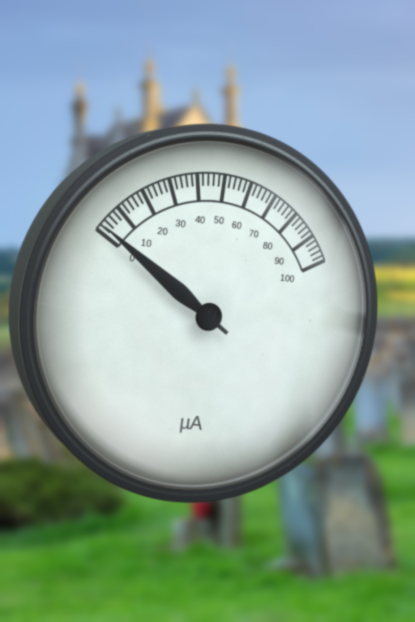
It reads value=2 unit=µA
